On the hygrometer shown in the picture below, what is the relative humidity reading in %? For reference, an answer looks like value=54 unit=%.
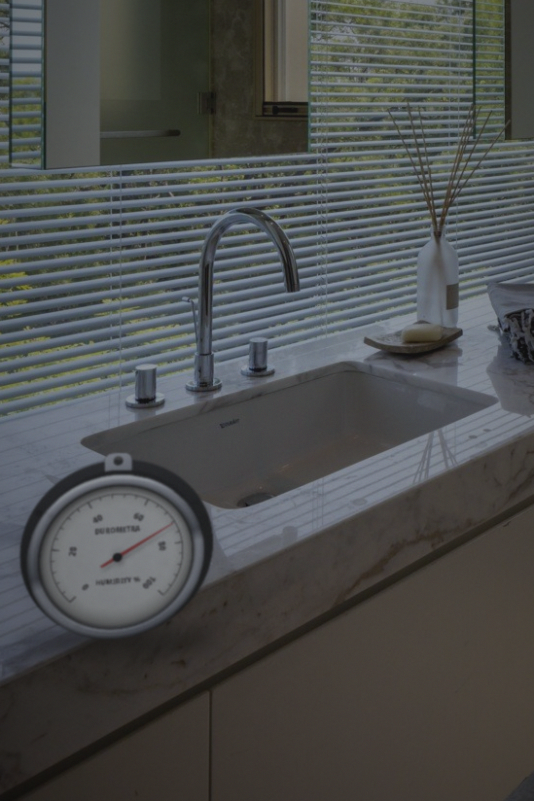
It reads value=72 unit=%
